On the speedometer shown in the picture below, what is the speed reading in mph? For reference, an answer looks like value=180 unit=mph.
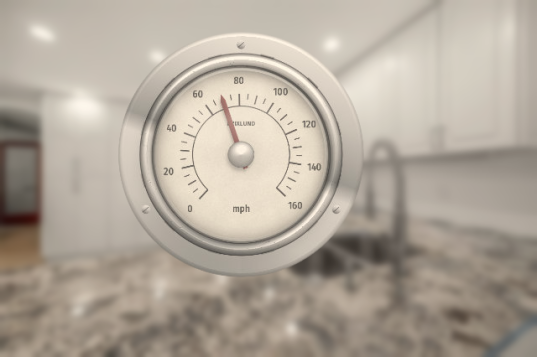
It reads value=70 unit=mph
